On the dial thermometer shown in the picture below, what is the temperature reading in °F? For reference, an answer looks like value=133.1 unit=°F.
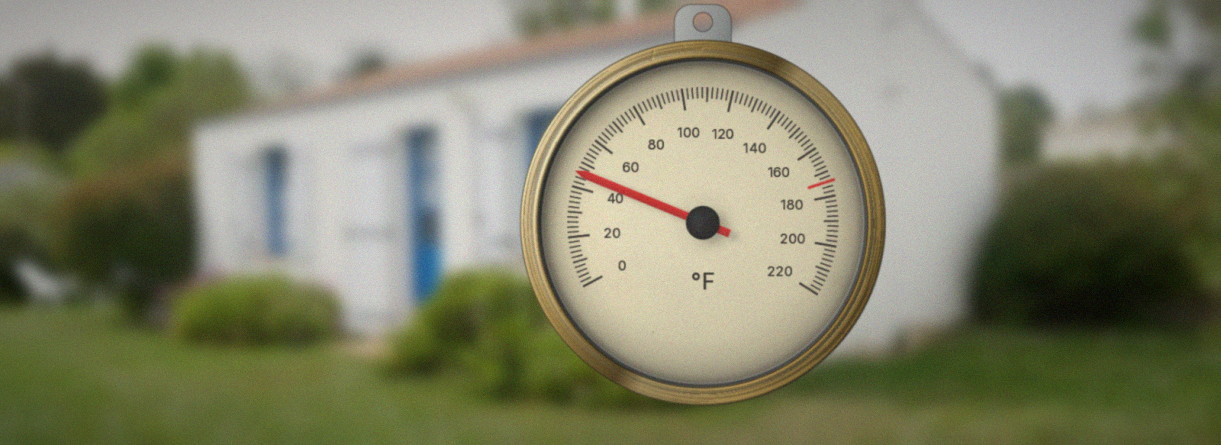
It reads value=46 unit=°F
